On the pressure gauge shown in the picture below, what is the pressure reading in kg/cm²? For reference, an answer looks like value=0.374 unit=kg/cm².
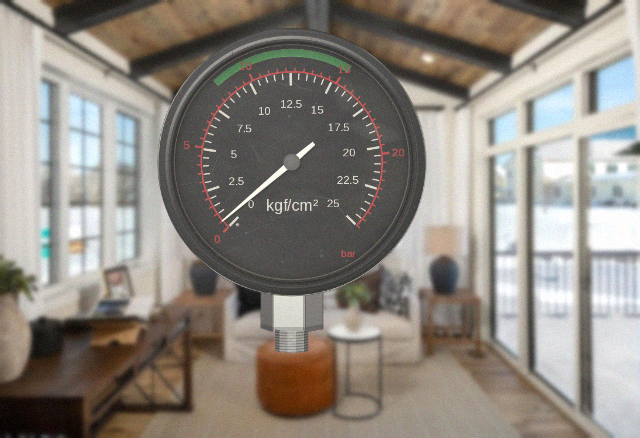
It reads value=0.5 unit=kg/cm²
